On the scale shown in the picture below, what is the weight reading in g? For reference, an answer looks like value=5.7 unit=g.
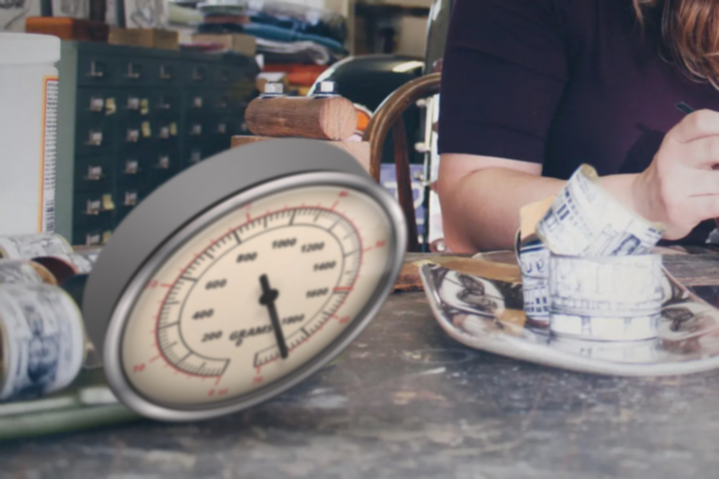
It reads value=1900 unit=g
